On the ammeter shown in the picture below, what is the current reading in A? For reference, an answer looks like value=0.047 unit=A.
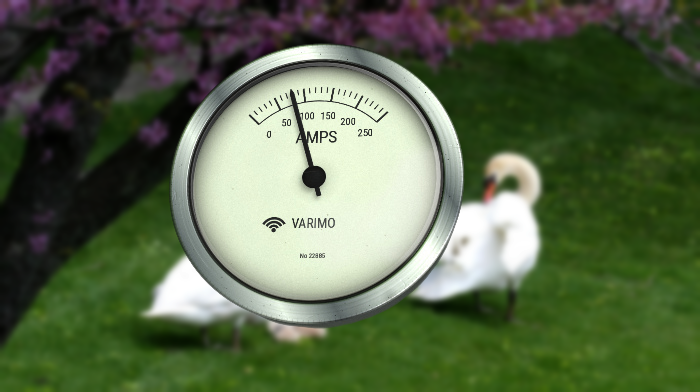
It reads value=80 unit=A
